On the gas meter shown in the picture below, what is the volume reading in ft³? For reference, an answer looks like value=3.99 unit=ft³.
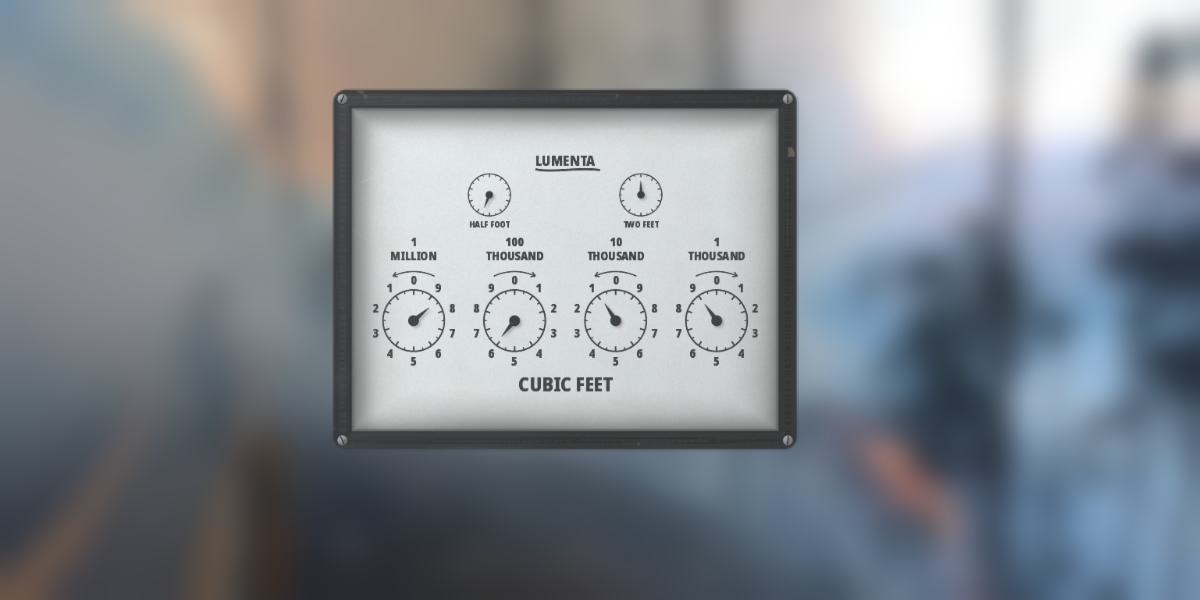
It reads value=860900 unit=ft³
